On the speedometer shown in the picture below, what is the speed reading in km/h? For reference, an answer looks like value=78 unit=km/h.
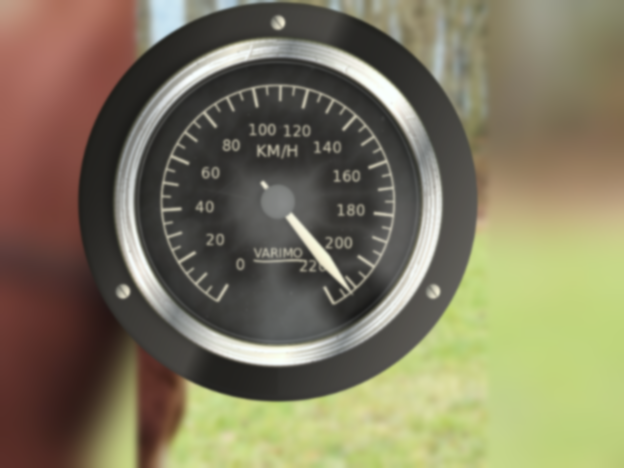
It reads value=212.5 unit=km/h
